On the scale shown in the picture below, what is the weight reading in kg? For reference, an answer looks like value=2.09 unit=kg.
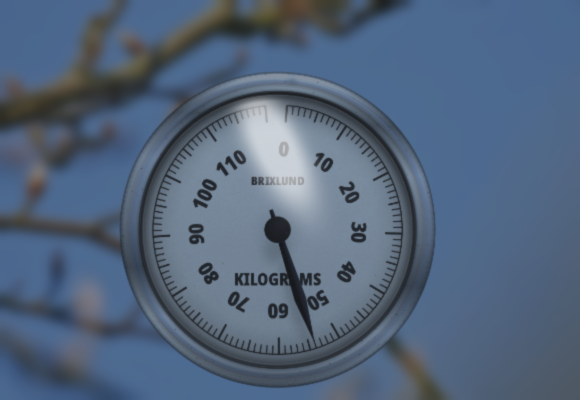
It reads value=54 unit=kg
